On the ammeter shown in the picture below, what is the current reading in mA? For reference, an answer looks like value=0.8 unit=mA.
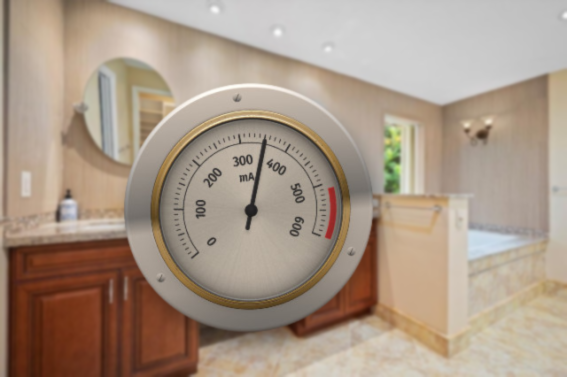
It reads value=350 unit=mA
